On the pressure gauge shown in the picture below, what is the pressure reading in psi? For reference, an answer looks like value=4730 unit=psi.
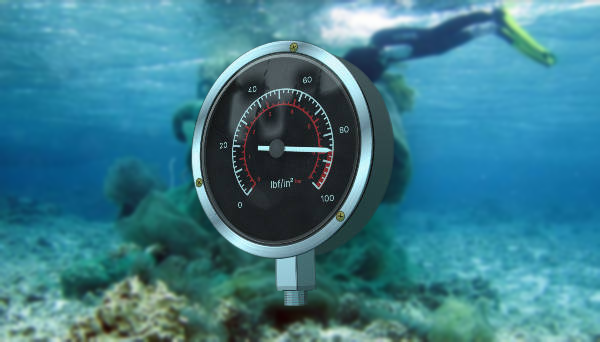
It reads value=86 unit=psi
